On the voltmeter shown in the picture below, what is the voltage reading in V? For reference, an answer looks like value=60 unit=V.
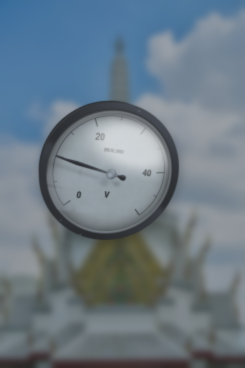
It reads value=10 unit=V
